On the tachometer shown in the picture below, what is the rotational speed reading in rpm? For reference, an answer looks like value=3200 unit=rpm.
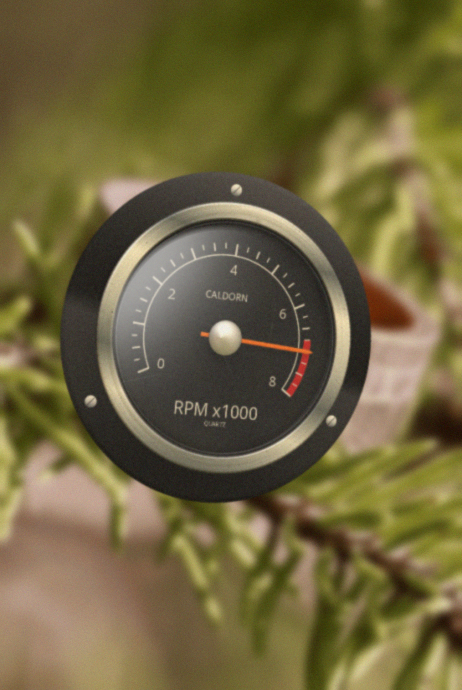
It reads value=7000 unit=rpm
